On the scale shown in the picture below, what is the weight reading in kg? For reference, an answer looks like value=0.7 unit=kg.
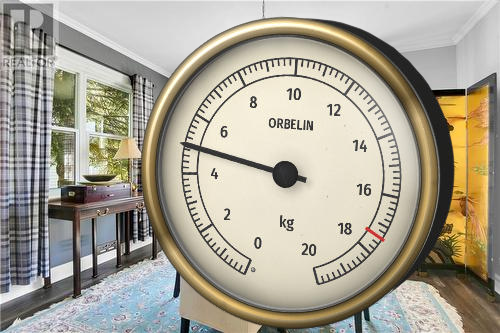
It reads value=5 unit=kg
